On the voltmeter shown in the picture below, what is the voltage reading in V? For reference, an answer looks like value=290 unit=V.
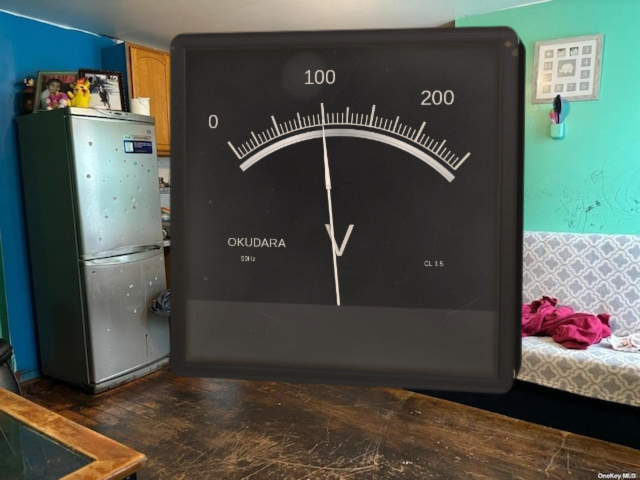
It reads value=100 unit=V
